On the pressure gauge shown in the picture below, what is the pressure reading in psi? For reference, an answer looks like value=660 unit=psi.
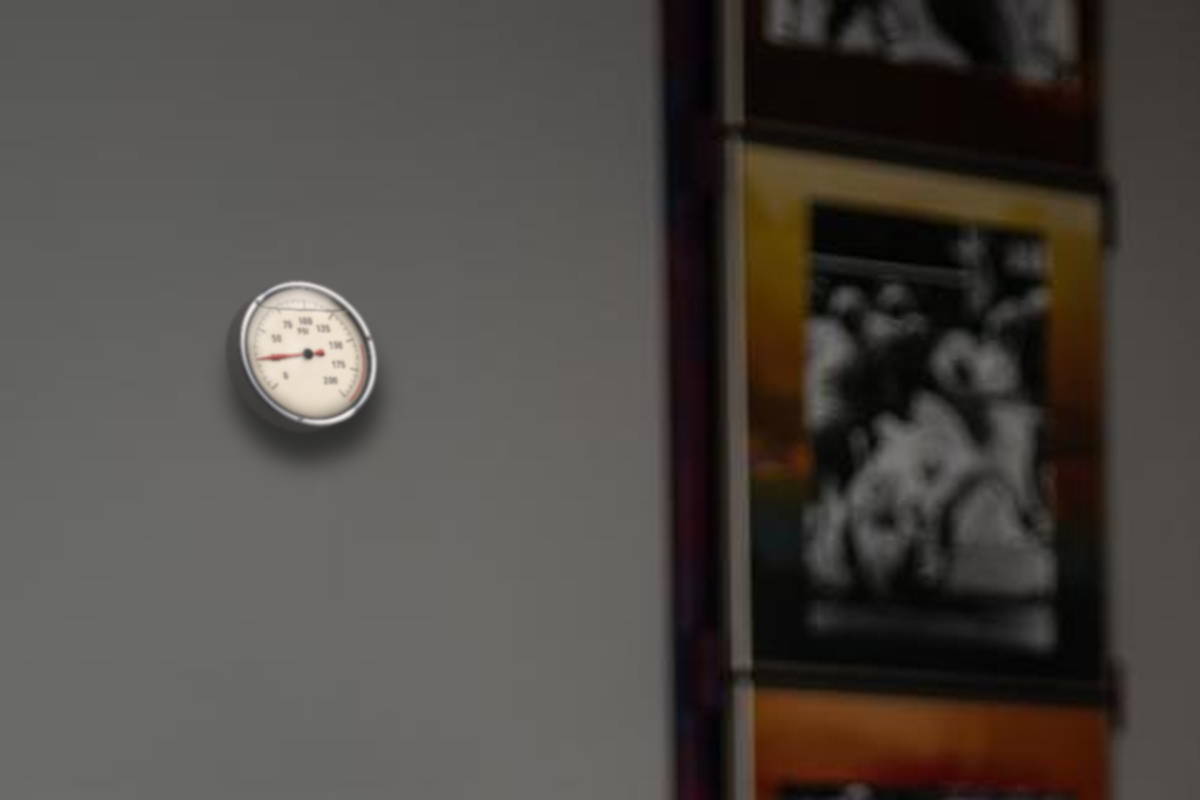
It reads value=25 unit=psi
